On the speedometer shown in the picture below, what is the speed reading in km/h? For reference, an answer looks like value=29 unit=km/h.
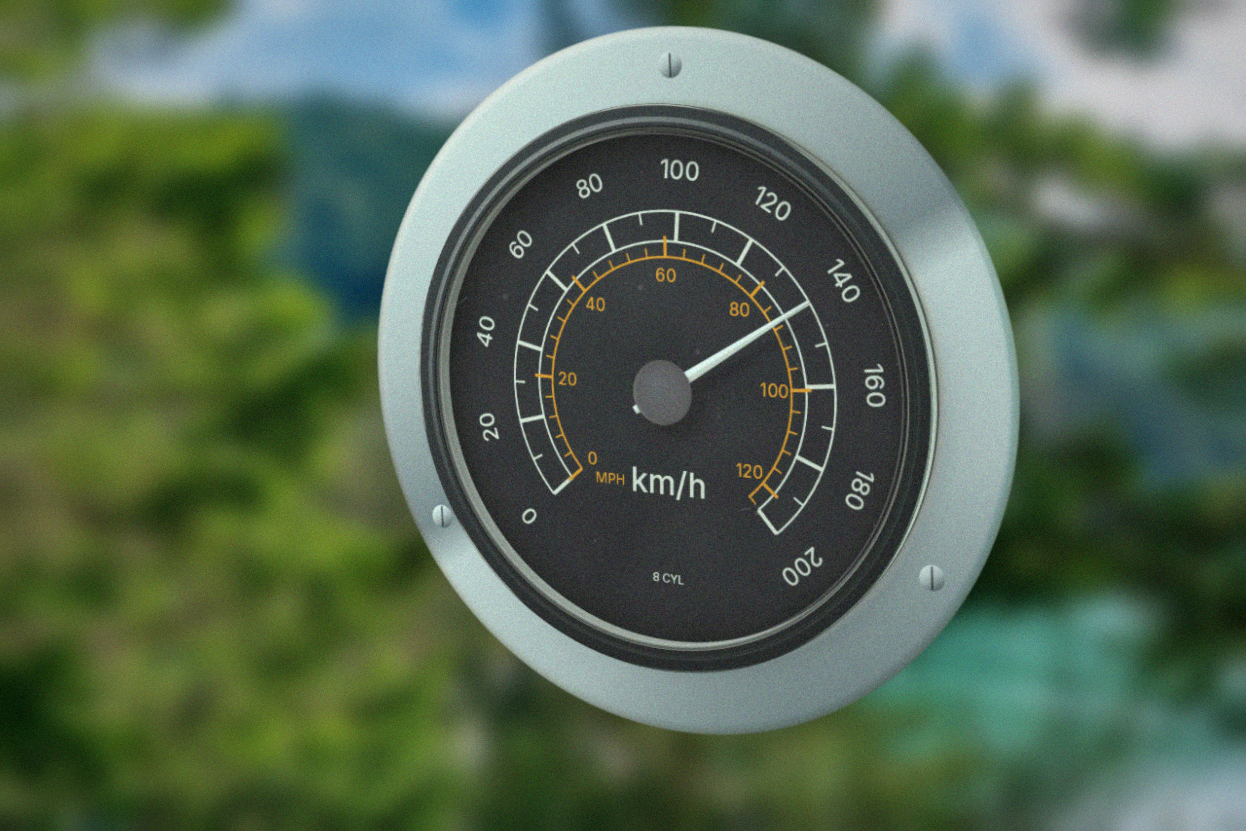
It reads value=140 unit=km/h
